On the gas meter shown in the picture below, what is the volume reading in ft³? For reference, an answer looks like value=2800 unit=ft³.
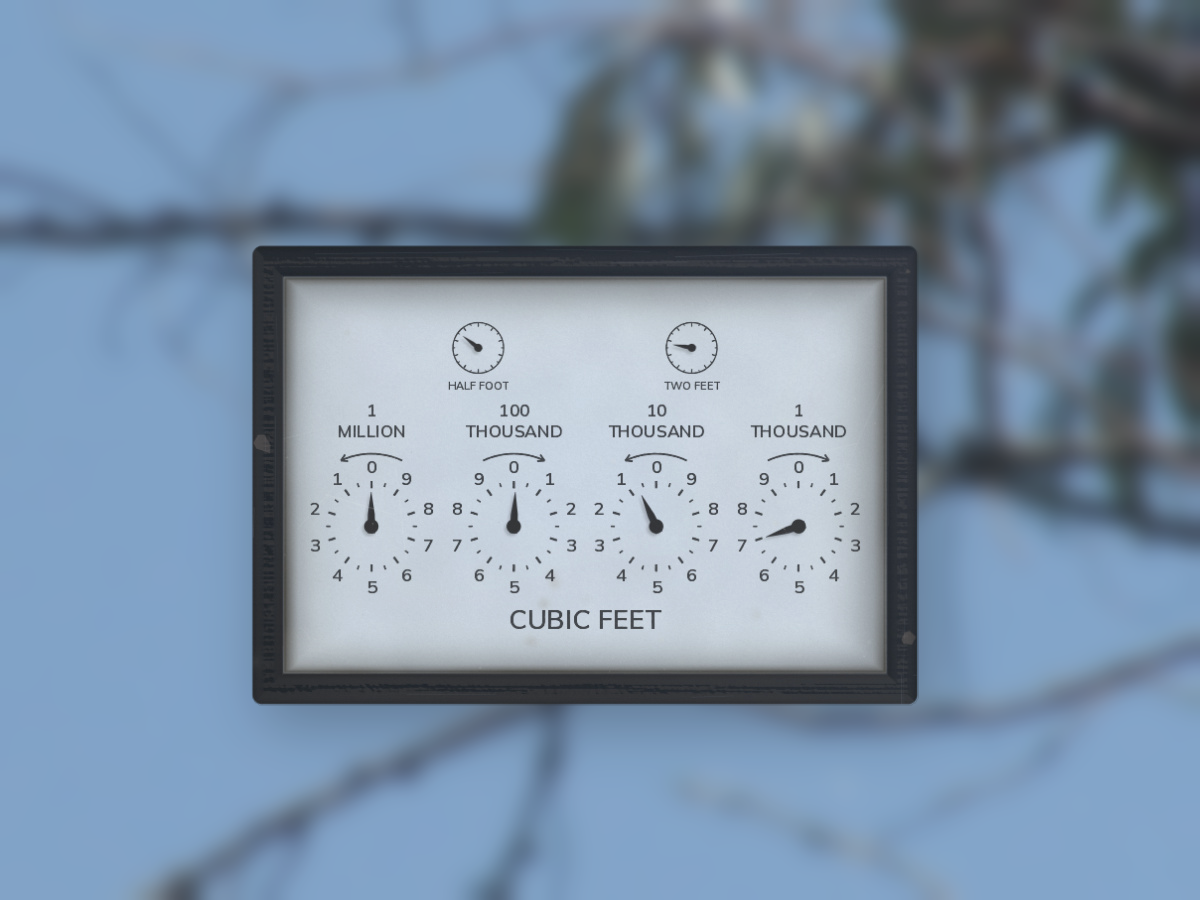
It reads value=700 unit=ft³
